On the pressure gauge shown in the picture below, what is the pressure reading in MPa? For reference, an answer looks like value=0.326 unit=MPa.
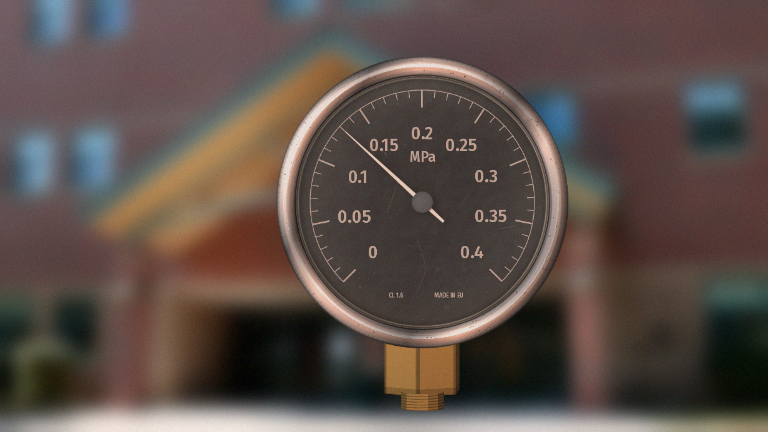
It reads value=0.13 unit=MPa
